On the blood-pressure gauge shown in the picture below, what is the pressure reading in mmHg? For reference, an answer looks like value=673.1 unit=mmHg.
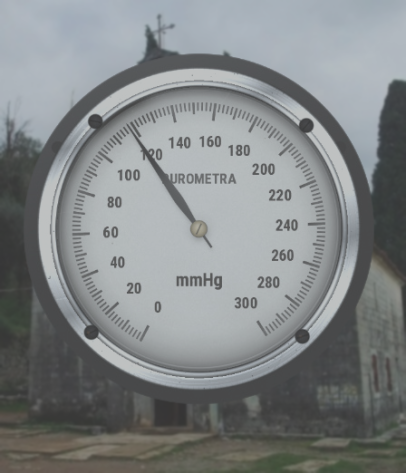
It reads value=118 unit=mmHg
